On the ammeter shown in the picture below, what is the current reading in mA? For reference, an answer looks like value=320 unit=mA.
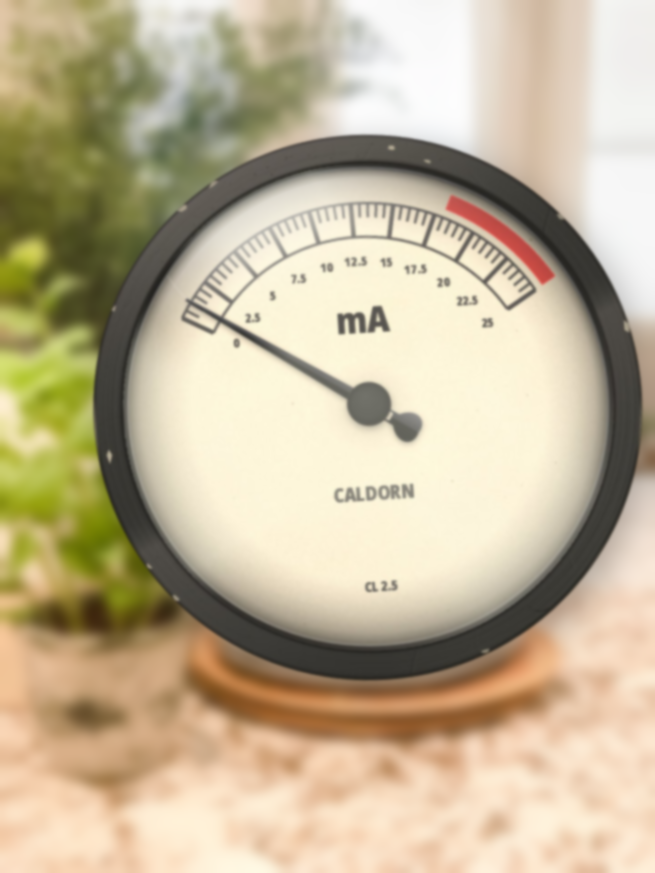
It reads value=1 unit=mA
